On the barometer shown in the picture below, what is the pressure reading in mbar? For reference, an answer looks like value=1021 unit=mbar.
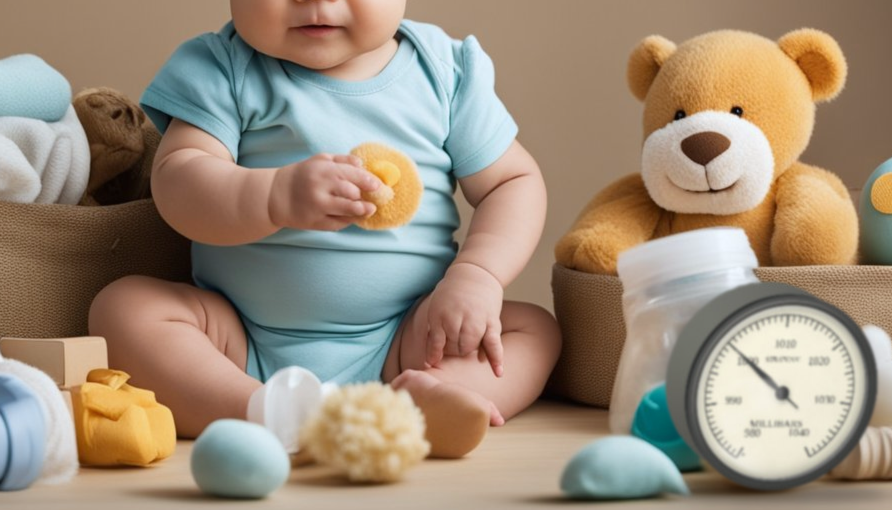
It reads value=1000 unit=mbar
